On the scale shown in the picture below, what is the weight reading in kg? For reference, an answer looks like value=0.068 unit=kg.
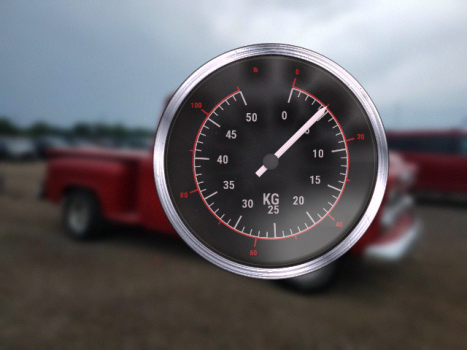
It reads value=4.5 unit=kg
